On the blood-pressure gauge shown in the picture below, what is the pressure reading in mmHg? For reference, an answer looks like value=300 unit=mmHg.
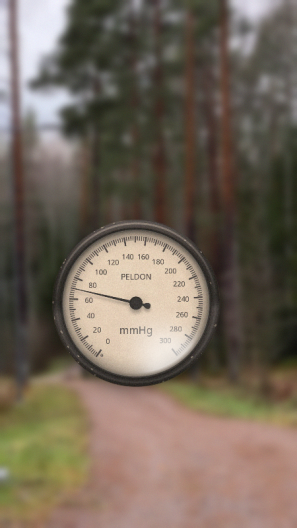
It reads value=70 unit=mmHg
